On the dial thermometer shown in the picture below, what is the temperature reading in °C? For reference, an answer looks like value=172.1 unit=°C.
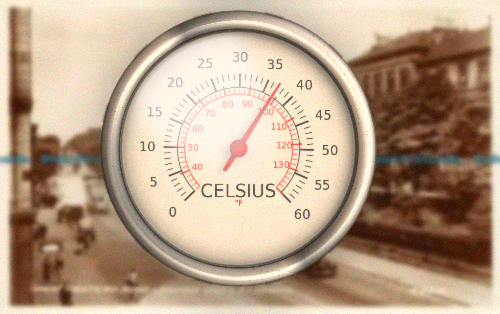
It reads value=37 unit=°C
